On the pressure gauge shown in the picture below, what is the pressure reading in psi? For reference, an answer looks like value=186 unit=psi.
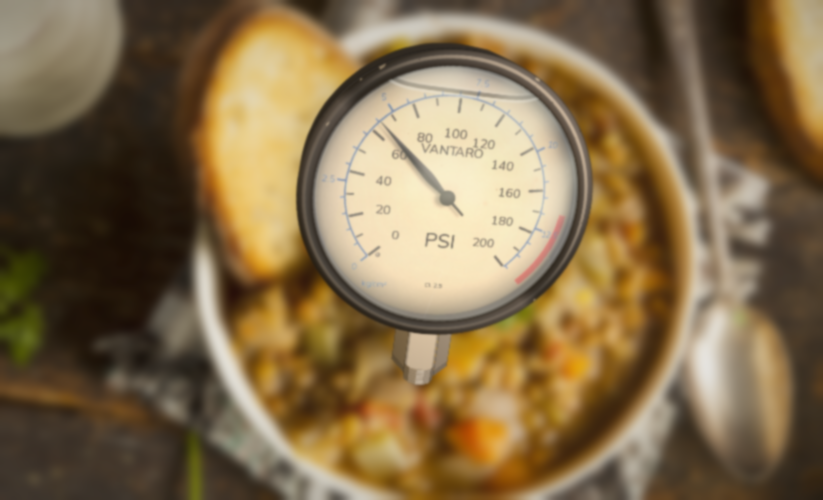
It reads value=65 unit=psi
